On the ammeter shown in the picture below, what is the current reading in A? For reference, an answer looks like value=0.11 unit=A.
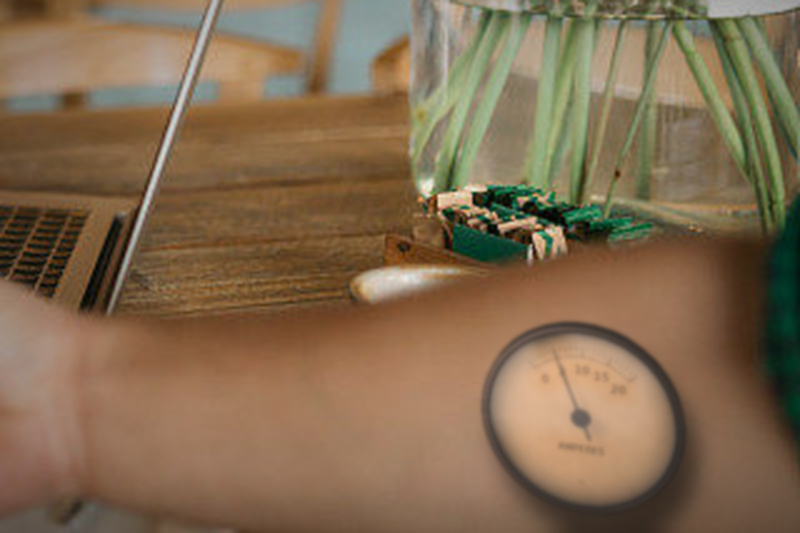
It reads value=5 unit=A
